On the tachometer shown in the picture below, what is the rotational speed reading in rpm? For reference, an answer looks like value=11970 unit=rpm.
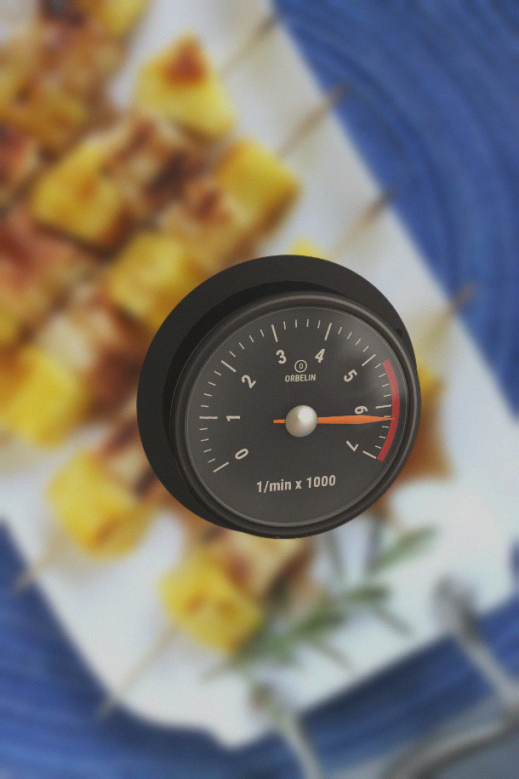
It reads value=6200 unit=rpm
